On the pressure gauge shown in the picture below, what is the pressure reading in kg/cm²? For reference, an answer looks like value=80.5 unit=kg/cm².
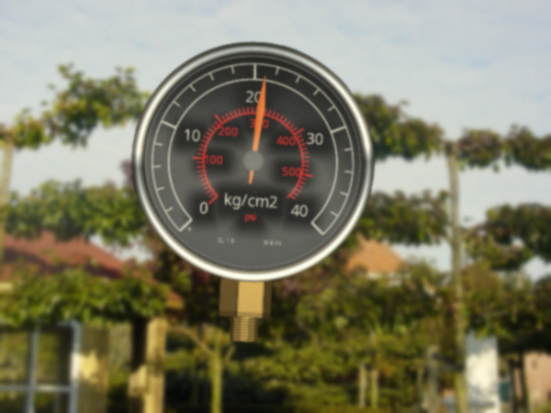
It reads value=21 unit=kg/cm²
